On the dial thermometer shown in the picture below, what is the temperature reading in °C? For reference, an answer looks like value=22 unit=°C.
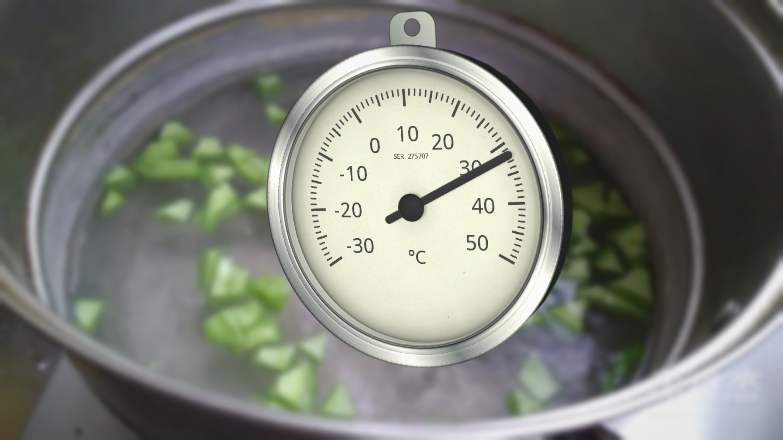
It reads value=32 unit=°C
